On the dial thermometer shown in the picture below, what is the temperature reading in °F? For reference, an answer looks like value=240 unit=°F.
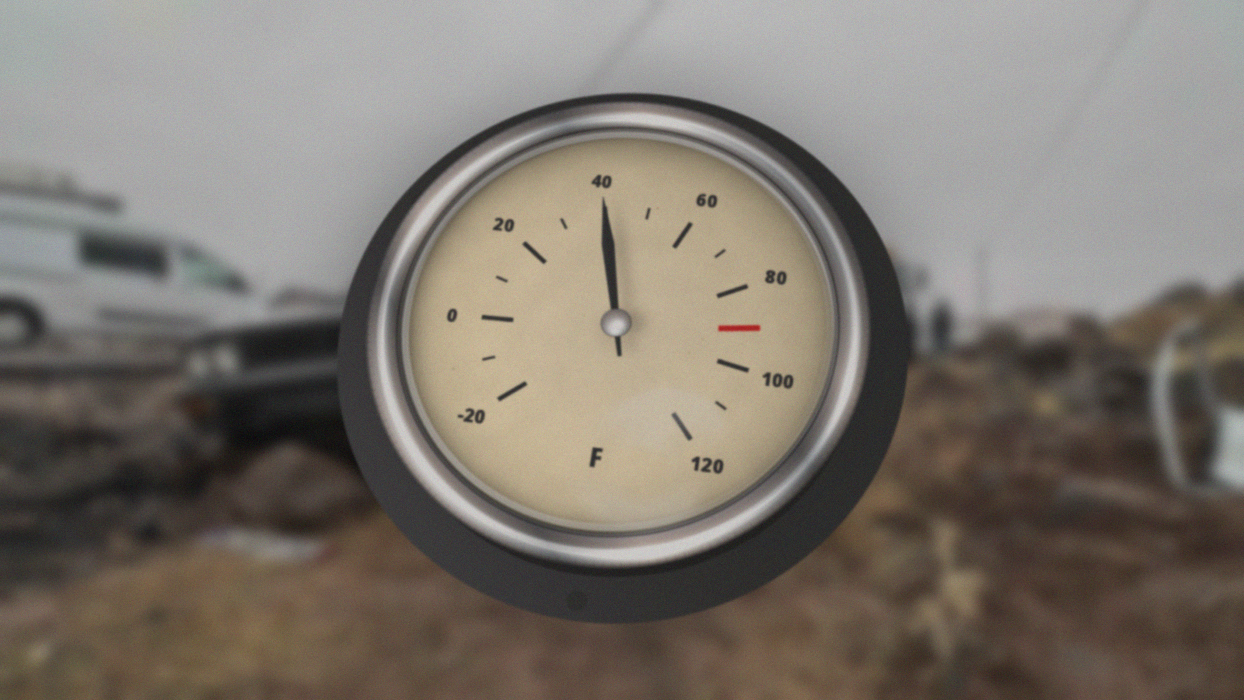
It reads value=40 unit=°F
